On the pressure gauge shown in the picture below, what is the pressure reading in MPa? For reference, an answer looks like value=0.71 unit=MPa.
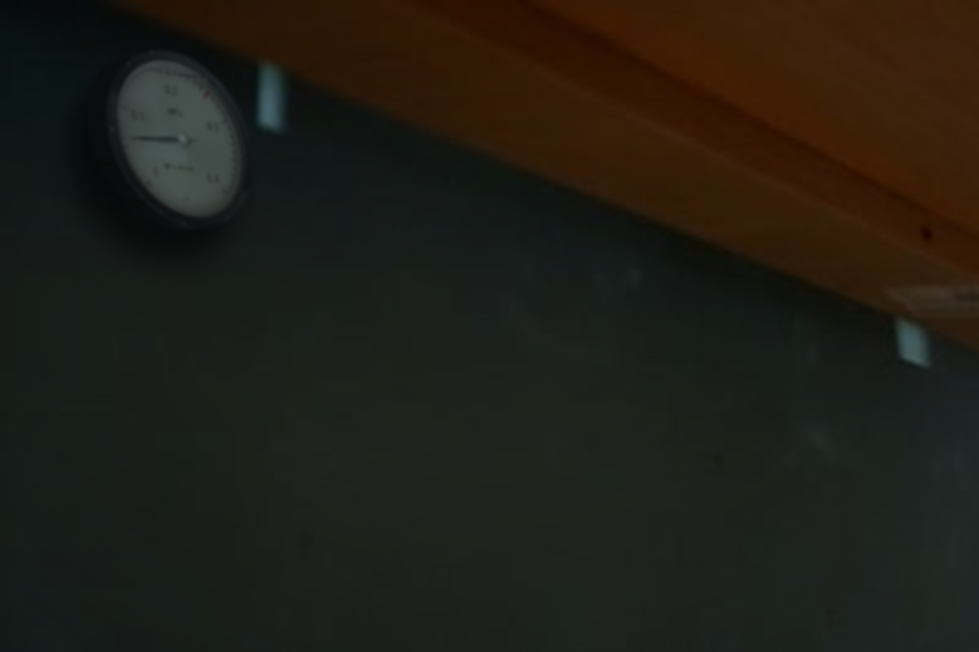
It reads value=0.06 unit=MPa
